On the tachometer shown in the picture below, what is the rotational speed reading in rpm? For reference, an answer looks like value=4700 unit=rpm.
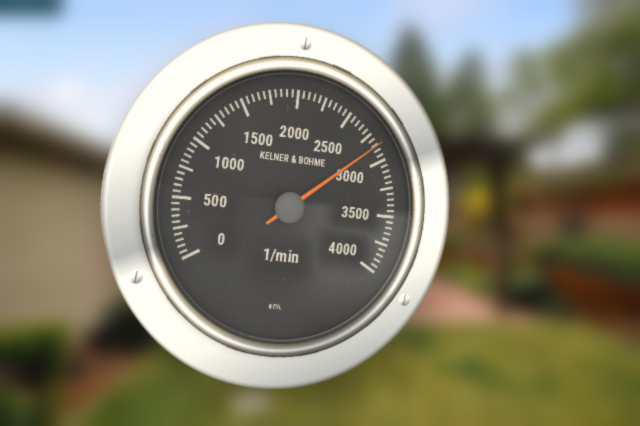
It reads value=2850 unit=rpm
